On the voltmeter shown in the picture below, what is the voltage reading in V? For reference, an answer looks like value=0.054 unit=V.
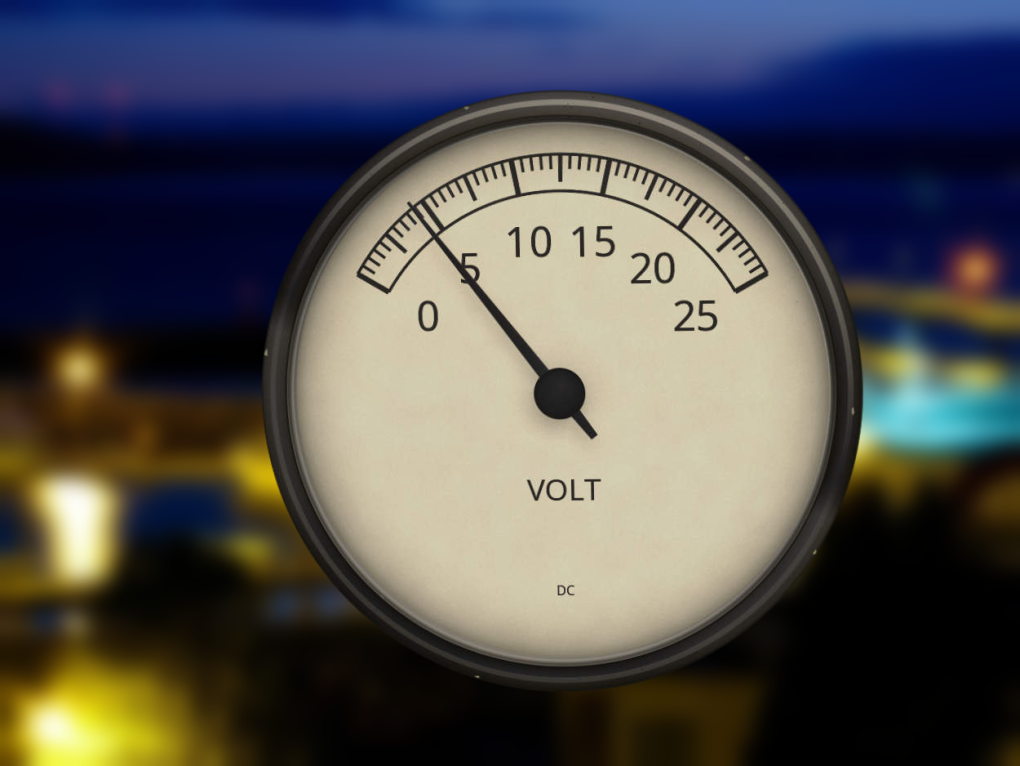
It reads value=4.5 unit=V
